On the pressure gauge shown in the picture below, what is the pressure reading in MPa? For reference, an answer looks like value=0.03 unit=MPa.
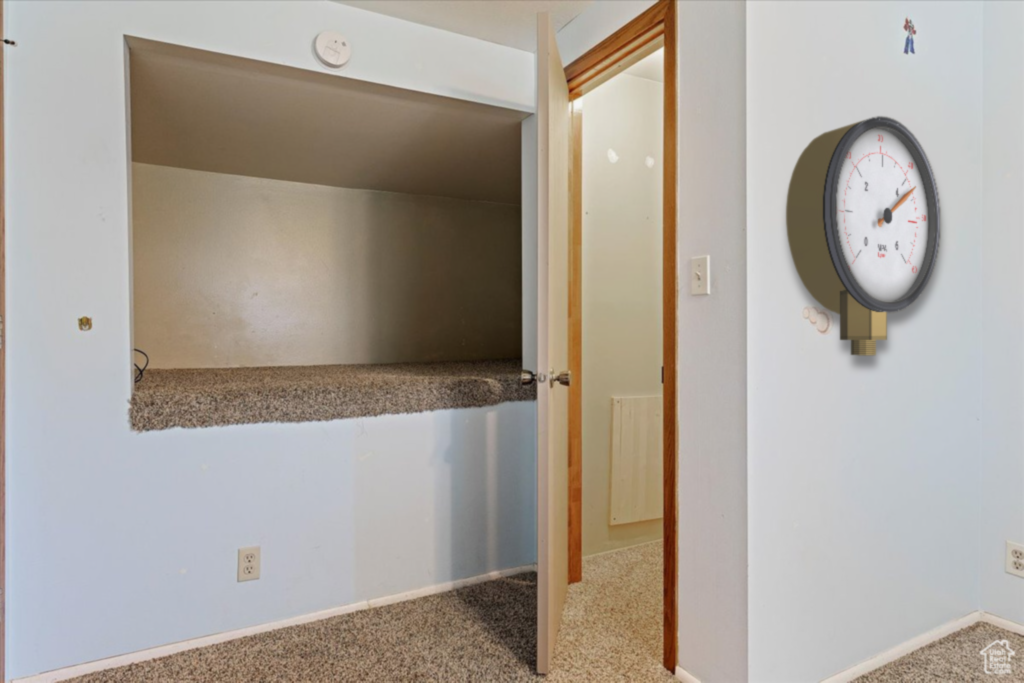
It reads value=4.25 unit=MPa
